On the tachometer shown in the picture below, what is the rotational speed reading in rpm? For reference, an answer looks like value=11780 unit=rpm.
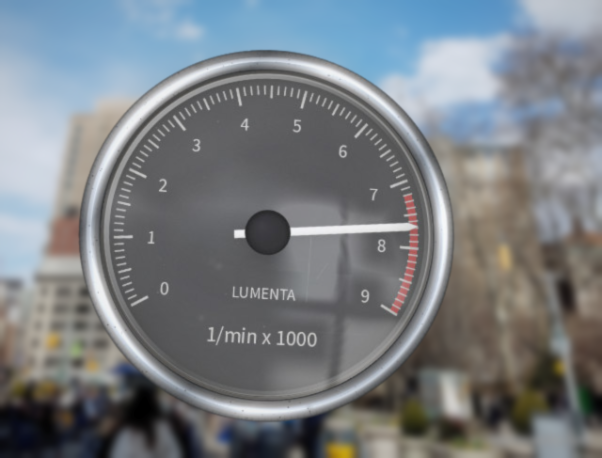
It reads value=7700 unit=rpm
